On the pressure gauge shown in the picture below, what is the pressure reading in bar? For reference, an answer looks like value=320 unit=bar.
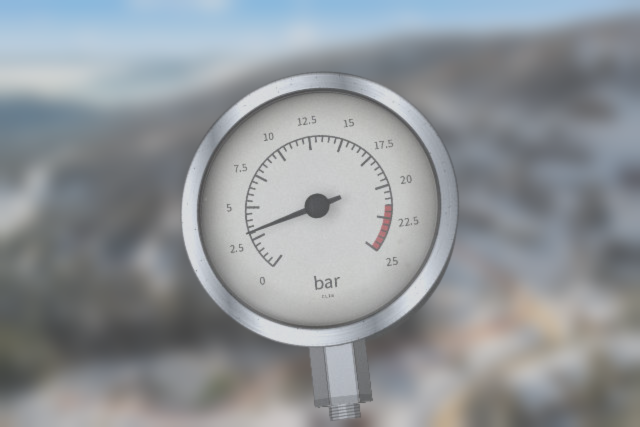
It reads value=3 unit=bar
